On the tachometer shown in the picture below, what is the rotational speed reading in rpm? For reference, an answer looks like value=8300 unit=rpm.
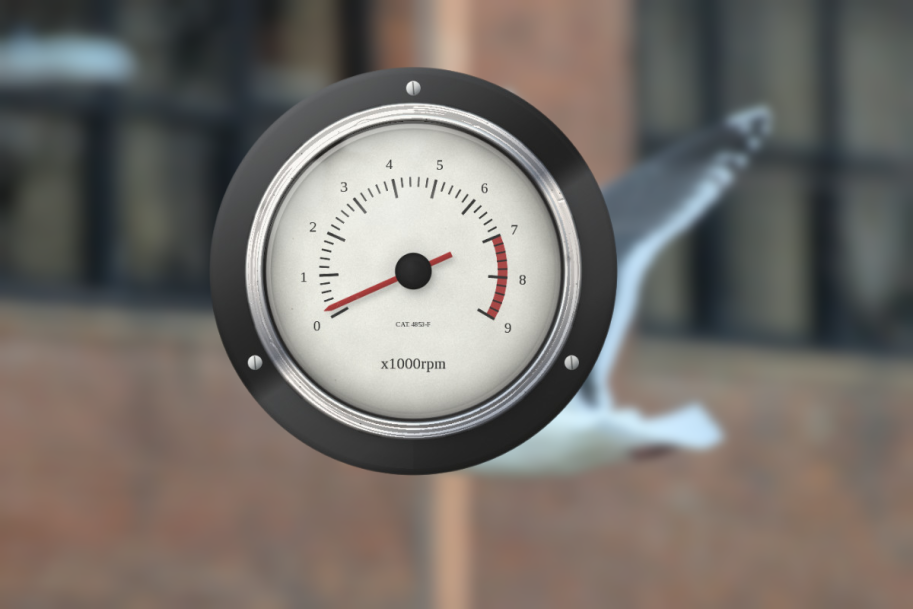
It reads value=200 unit=rpm
